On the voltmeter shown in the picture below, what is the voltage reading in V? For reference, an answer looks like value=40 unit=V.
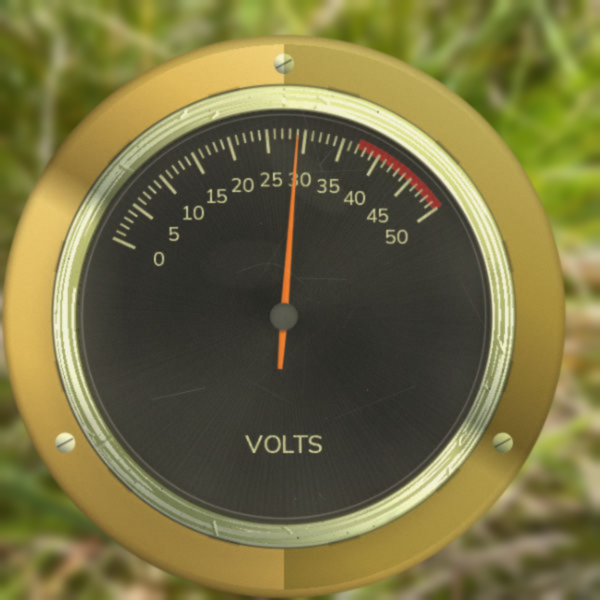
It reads value=29 unit=V
